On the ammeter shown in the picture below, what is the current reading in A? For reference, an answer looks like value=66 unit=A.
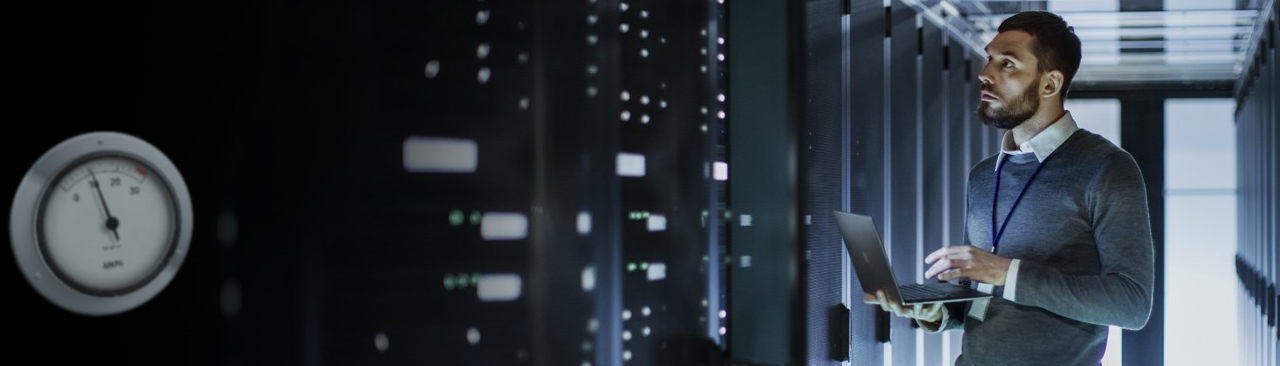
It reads value=10 unit=A
